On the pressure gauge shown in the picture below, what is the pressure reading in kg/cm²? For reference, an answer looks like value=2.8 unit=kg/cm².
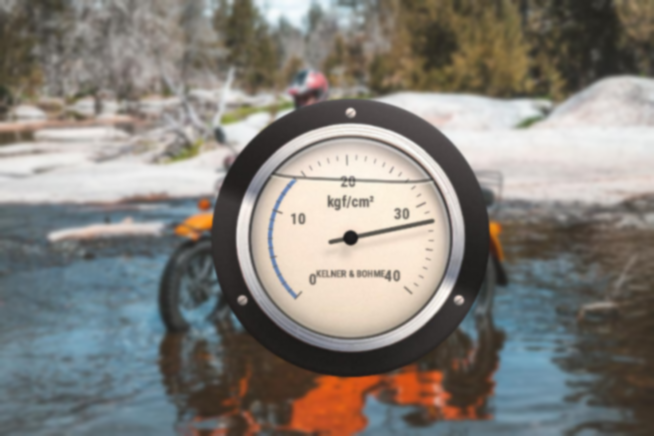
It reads value=32 unit=kg/cm²
